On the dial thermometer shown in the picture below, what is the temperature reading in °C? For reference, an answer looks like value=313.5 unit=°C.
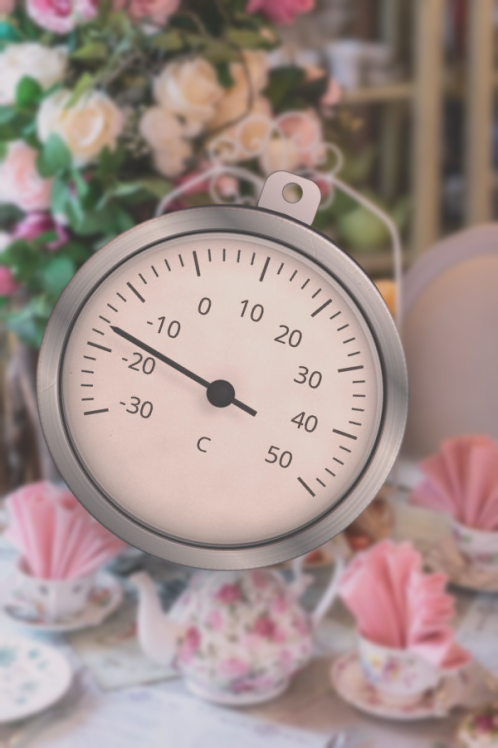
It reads value=-16 unit=°C
